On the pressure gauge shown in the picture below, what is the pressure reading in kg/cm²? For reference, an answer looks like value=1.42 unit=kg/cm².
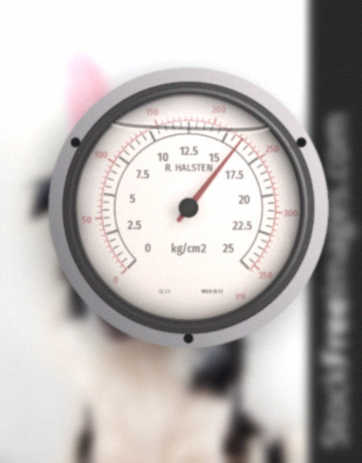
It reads value=16 unit=kg/cm²
